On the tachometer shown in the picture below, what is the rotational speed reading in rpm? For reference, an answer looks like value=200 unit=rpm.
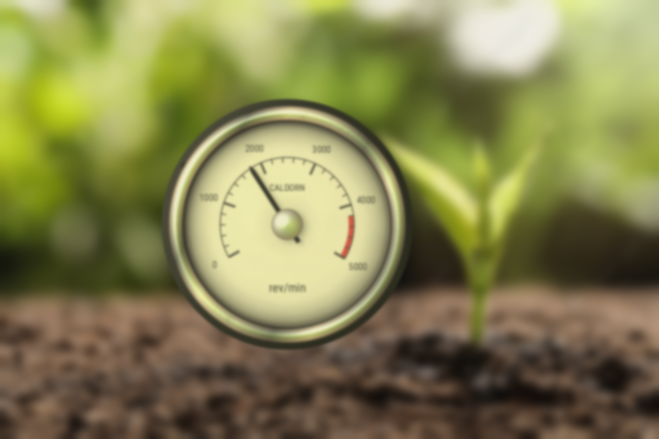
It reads value=1800 unit=rpm
